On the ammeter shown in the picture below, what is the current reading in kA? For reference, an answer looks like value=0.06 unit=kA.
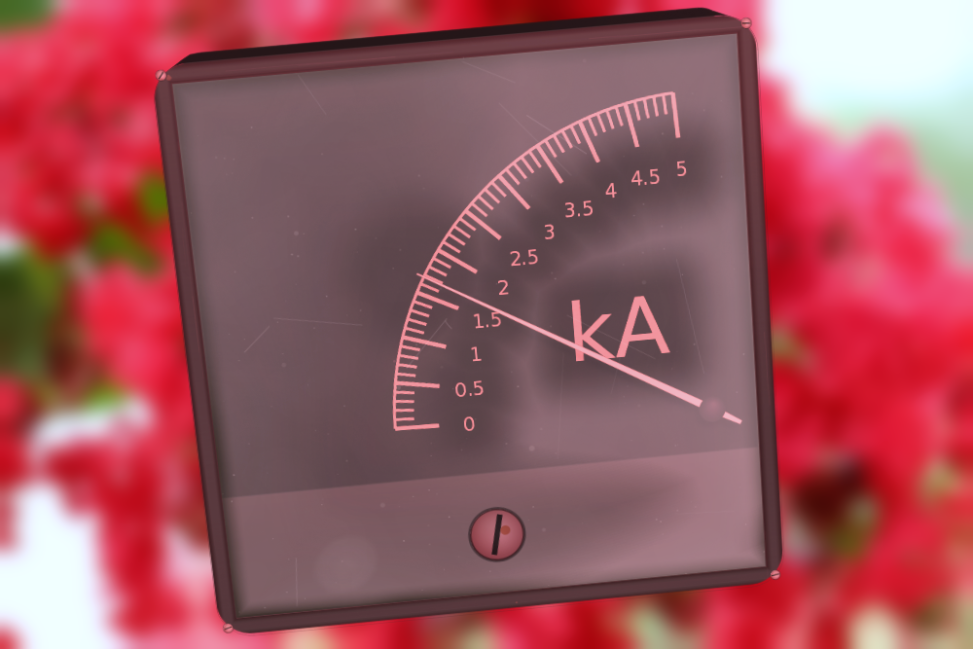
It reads value=1.7 unit=kA
